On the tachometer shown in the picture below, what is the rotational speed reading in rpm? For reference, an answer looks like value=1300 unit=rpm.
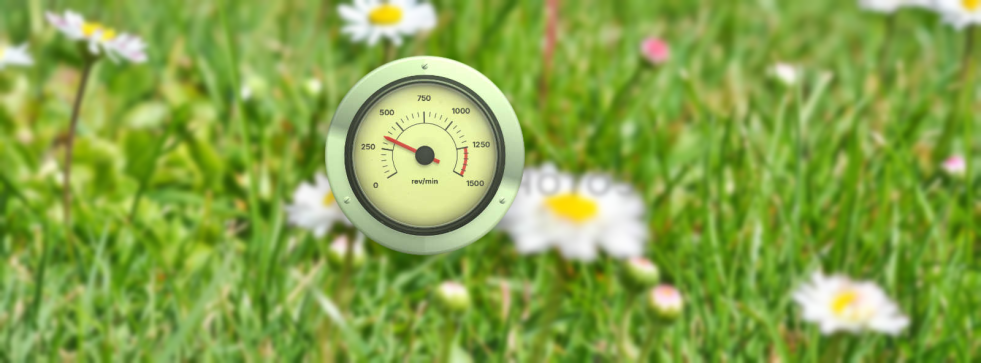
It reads value=350 unit=rpm
